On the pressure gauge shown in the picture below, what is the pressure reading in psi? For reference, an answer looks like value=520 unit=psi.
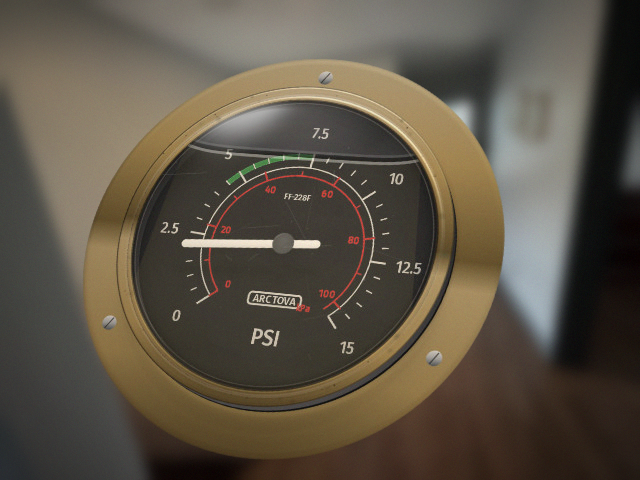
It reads value=2 unit=psi
